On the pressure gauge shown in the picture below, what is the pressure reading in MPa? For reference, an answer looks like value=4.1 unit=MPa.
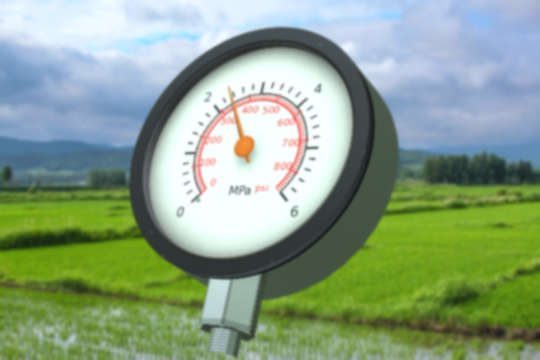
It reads value=2.4 unit=MPa
